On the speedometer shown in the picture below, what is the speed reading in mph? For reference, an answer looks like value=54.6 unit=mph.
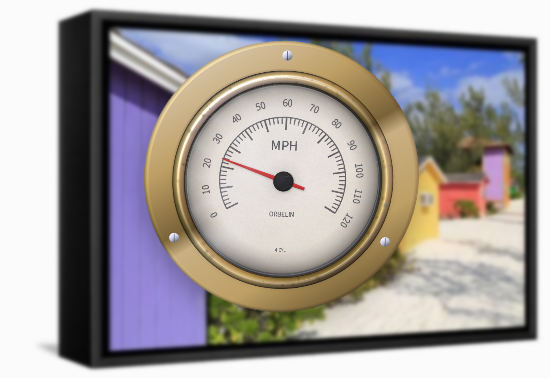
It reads value=24 unit=mph
